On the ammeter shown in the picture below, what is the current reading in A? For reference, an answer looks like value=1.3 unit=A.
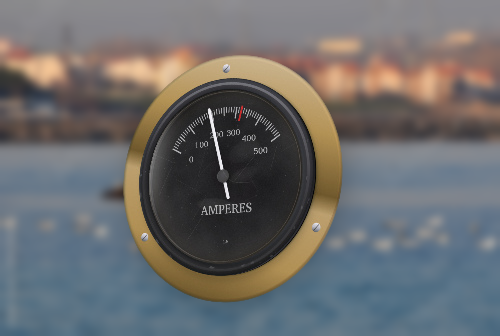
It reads value=200 unit=A
